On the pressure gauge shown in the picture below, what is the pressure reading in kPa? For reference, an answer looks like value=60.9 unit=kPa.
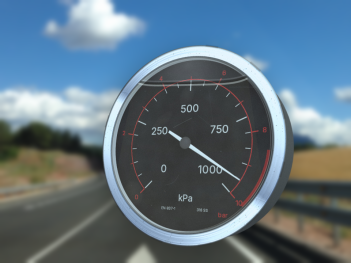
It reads value=950 unit=kPa
